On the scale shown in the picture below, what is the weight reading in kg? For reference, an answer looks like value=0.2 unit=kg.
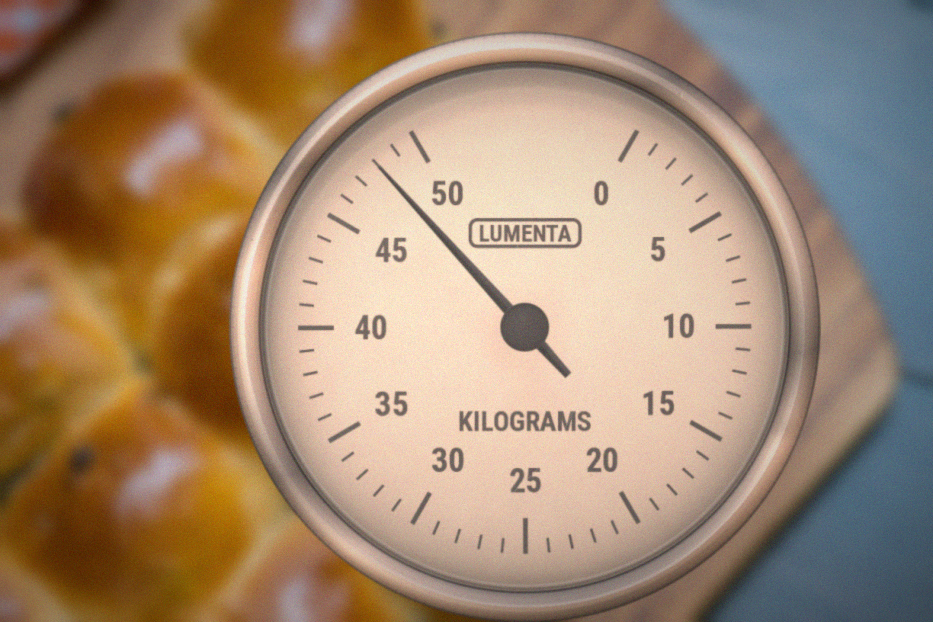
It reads value=48 unit=kg
